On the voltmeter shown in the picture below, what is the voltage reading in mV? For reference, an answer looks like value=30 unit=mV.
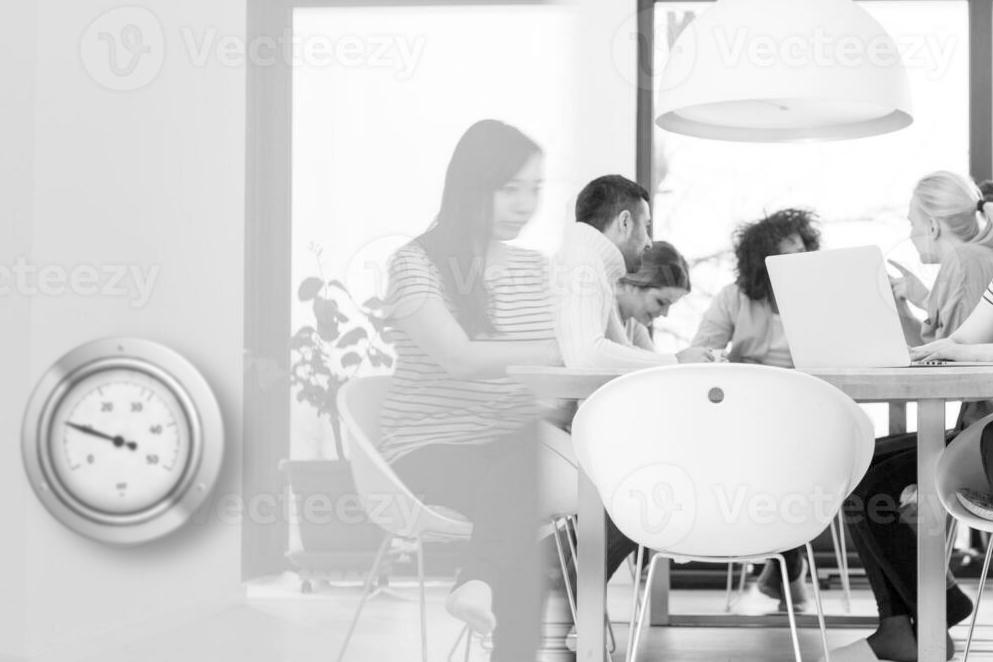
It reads value=10 unit=mV
